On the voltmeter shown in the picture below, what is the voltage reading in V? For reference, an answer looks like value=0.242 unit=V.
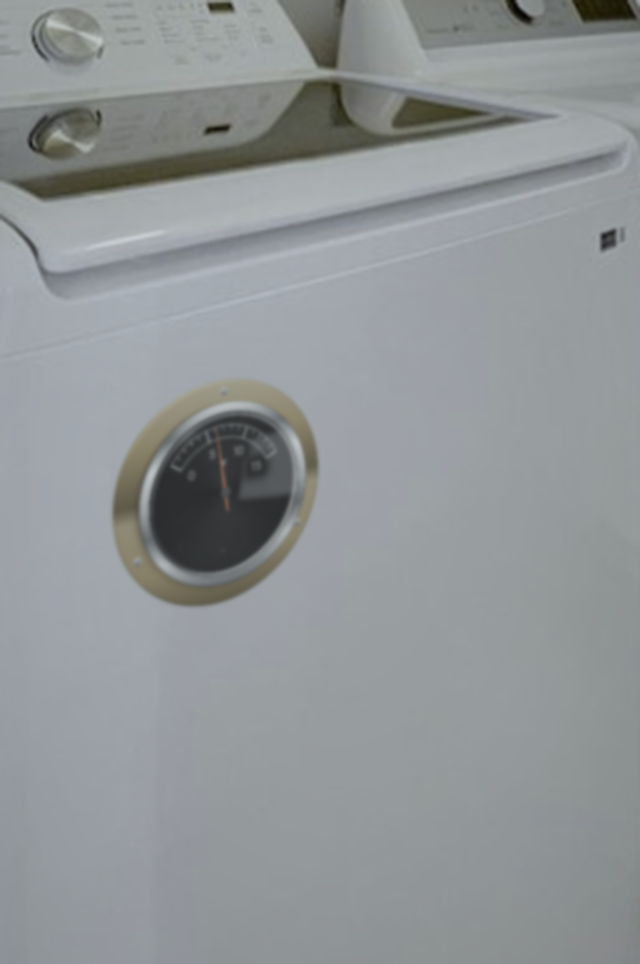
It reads value=6 unit=V
